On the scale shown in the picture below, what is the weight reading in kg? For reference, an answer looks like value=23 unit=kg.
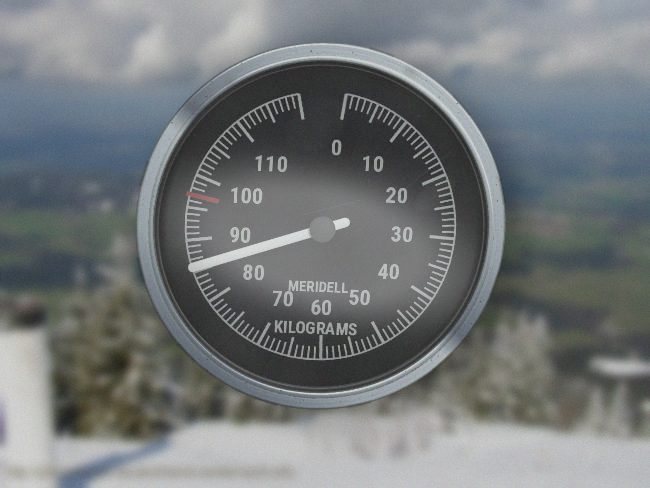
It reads value=86 unit=kg
